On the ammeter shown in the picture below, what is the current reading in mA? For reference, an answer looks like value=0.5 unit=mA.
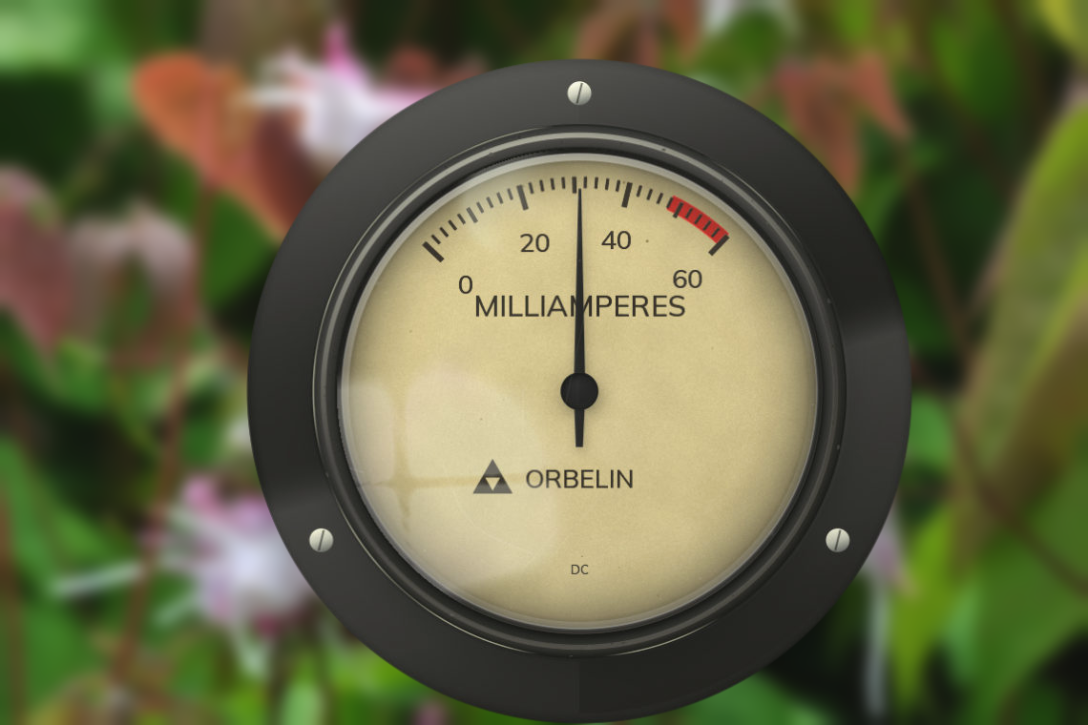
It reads value=31 unit=mA
